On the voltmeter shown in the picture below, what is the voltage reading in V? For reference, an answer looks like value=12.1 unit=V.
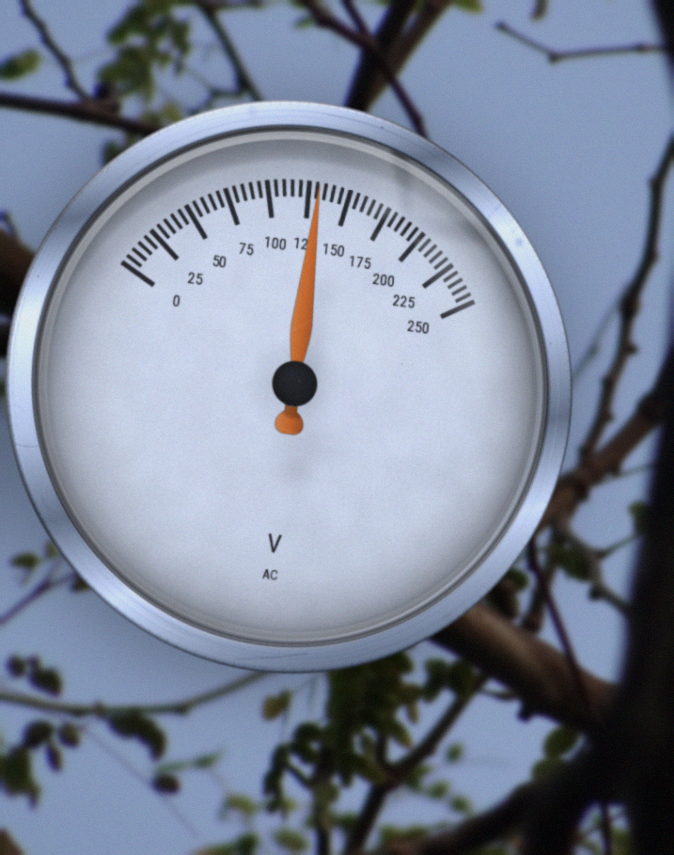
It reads value=130 unit=V
